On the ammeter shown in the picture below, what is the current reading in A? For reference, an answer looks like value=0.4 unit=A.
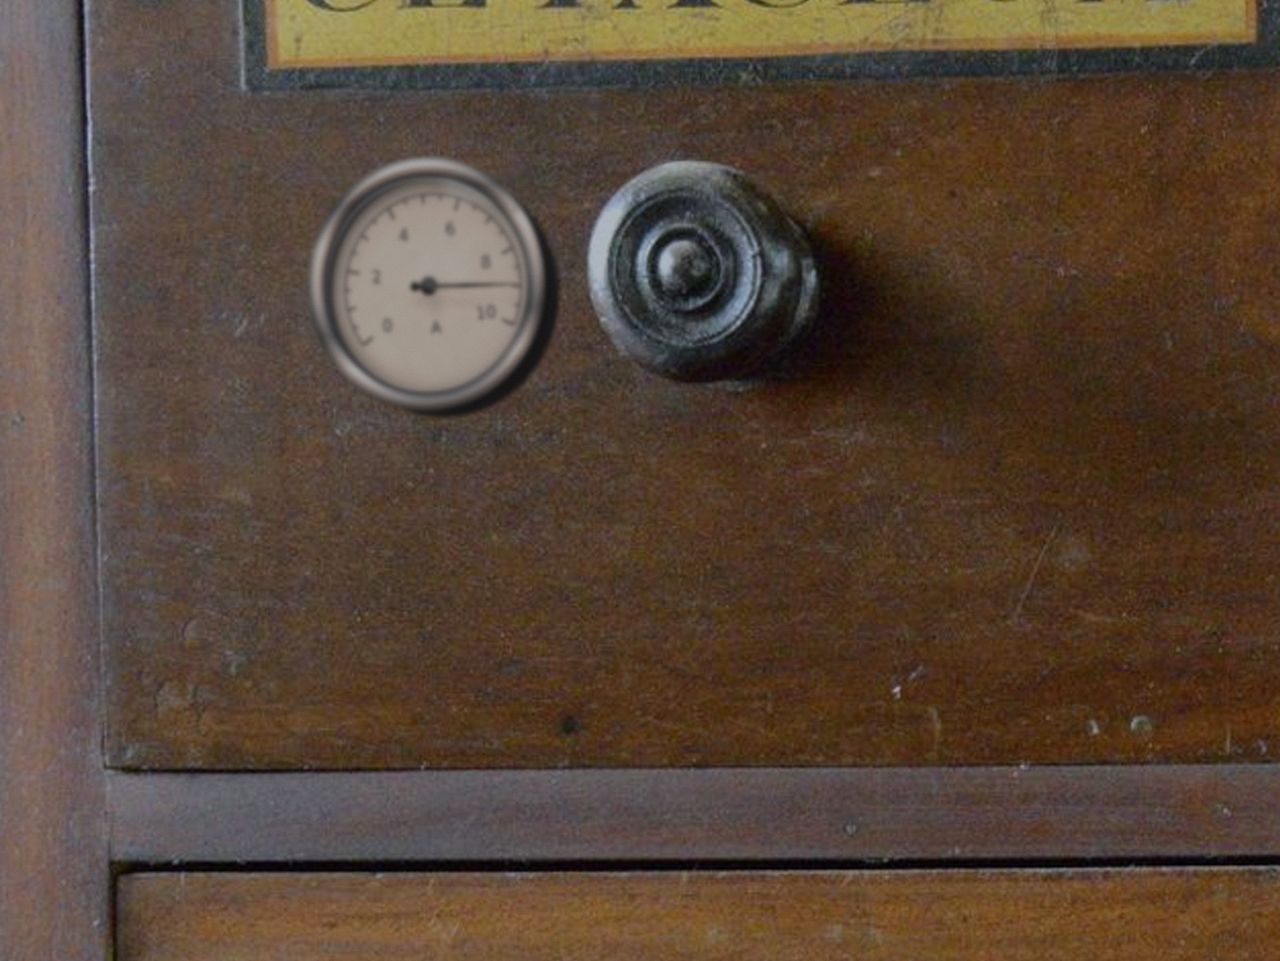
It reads value=9 unit=A
